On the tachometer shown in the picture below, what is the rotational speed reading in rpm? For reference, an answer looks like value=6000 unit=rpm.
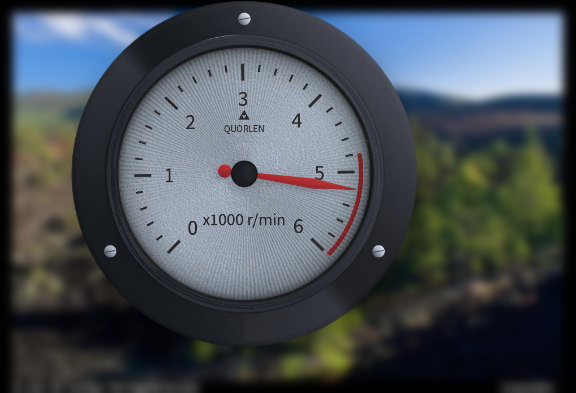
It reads value=5200 unit=rpm
